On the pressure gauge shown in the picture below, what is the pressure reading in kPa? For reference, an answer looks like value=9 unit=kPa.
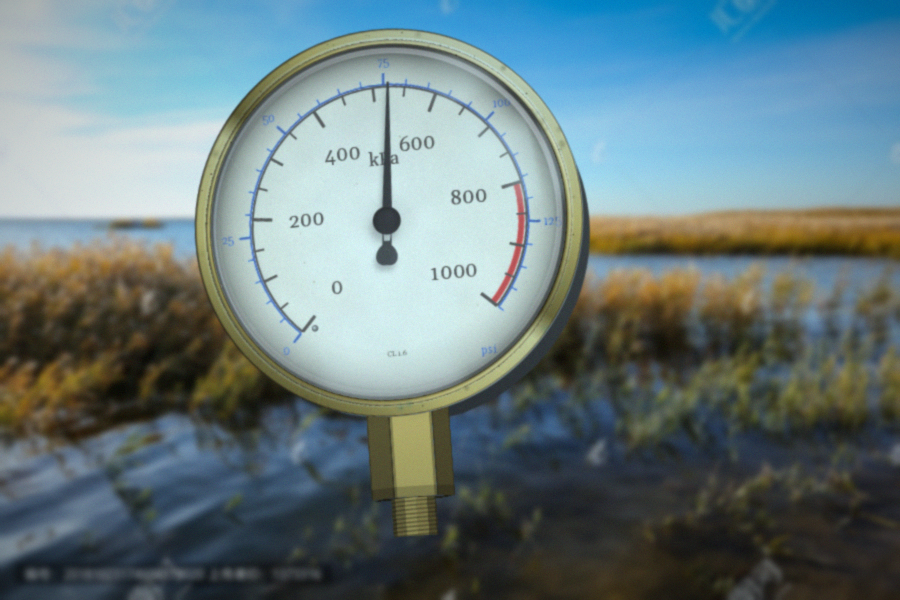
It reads value=525 unit=kPa
